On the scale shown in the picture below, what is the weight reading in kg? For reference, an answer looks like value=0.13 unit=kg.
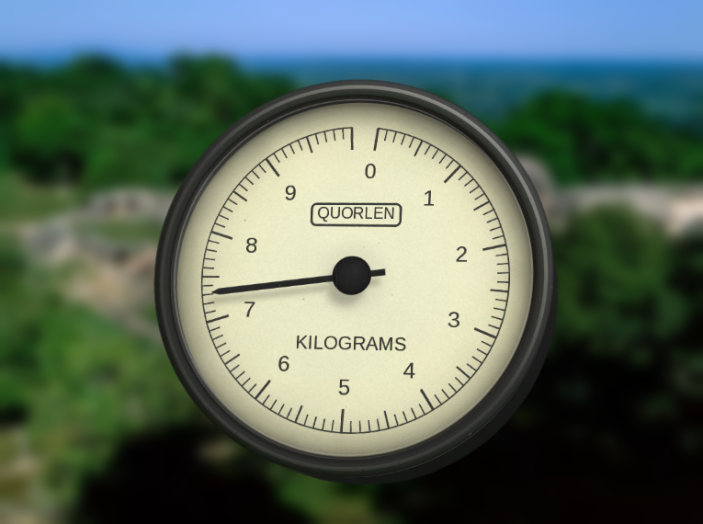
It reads value=7.3 unit=kg
